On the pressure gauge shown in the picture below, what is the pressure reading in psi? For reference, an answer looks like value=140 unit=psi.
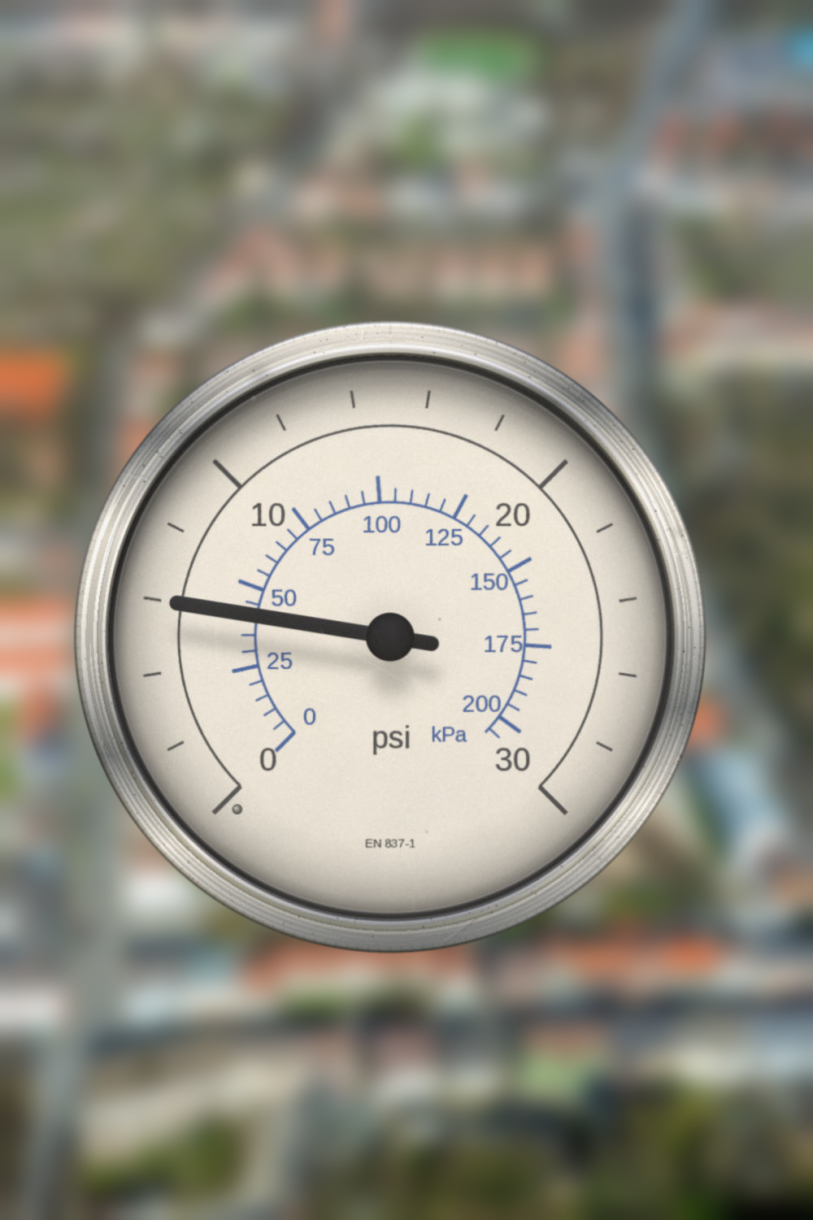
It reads value=6 unit=psi
